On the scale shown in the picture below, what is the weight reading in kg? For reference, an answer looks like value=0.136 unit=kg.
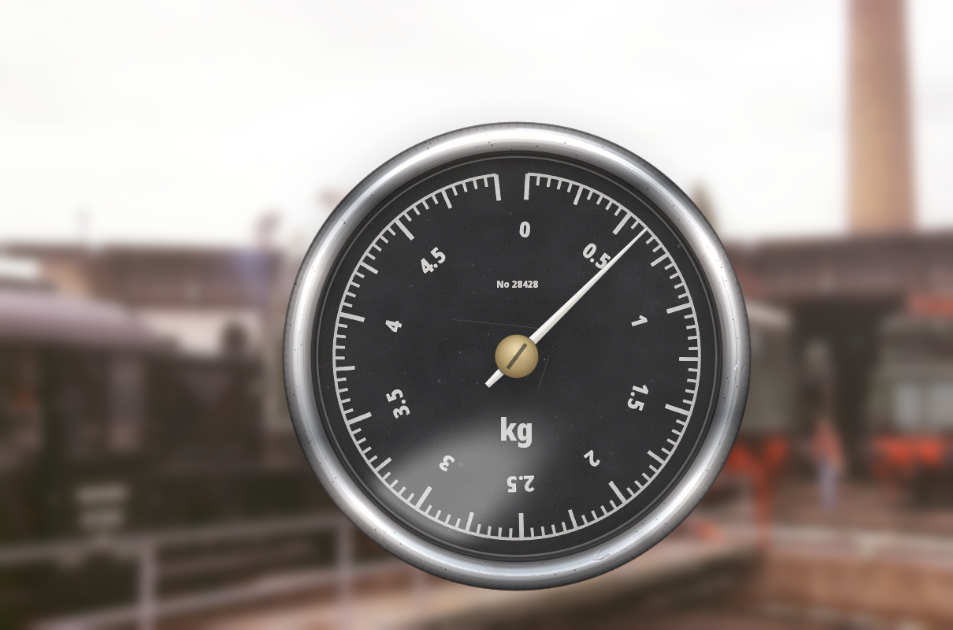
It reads value=0.6 unit=kg
